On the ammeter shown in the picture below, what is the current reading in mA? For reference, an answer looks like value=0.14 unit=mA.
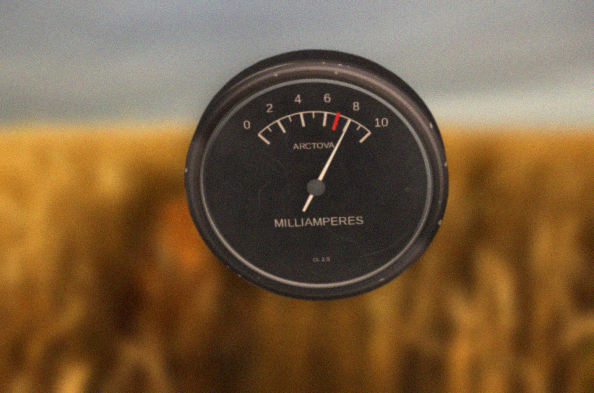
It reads value=8 unit=mA
